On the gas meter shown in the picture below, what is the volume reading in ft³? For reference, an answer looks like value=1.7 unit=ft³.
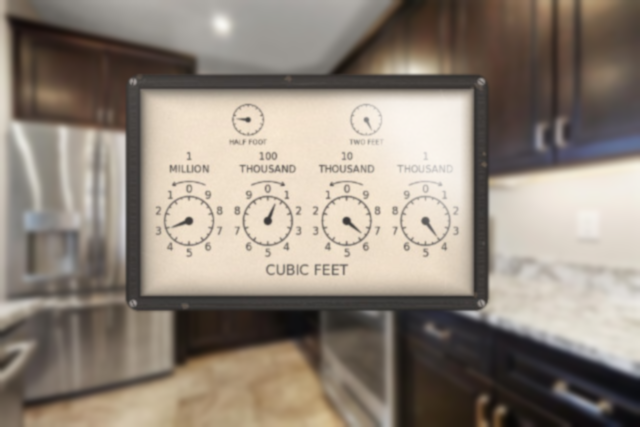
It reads value=306400 unit=ft³
